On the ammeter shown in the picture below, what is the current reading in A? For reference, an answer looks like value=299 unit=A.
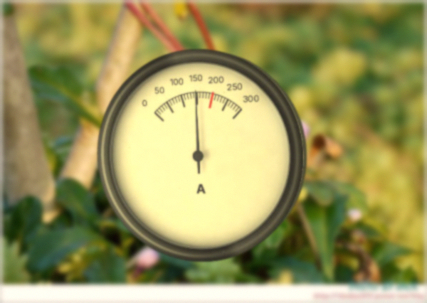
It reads value=150 unit=A
